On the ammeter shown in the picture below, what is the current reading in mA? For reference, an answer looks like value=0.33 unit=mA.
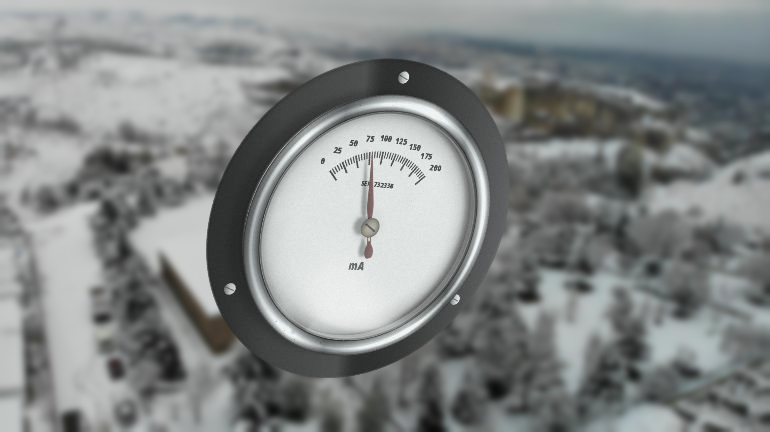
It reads value=75 unit=mA
